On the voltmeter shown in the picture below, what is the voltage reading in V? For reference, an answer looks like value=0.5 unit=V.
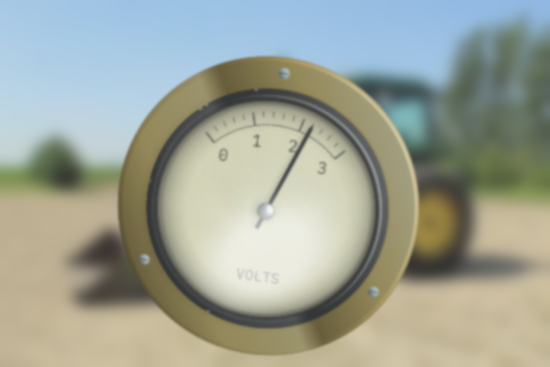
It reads value=2.2 unit=V
